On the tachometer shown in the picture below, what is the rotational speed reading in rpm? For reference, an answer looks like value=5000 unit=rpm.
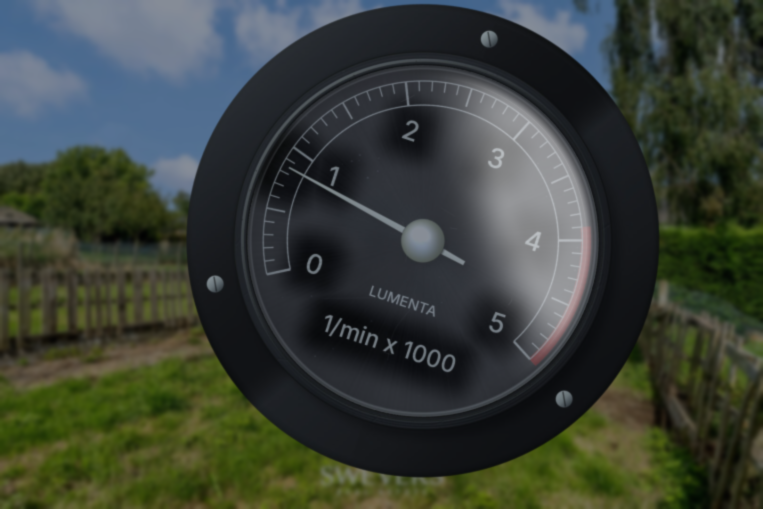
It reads value=850 unit=rpm
